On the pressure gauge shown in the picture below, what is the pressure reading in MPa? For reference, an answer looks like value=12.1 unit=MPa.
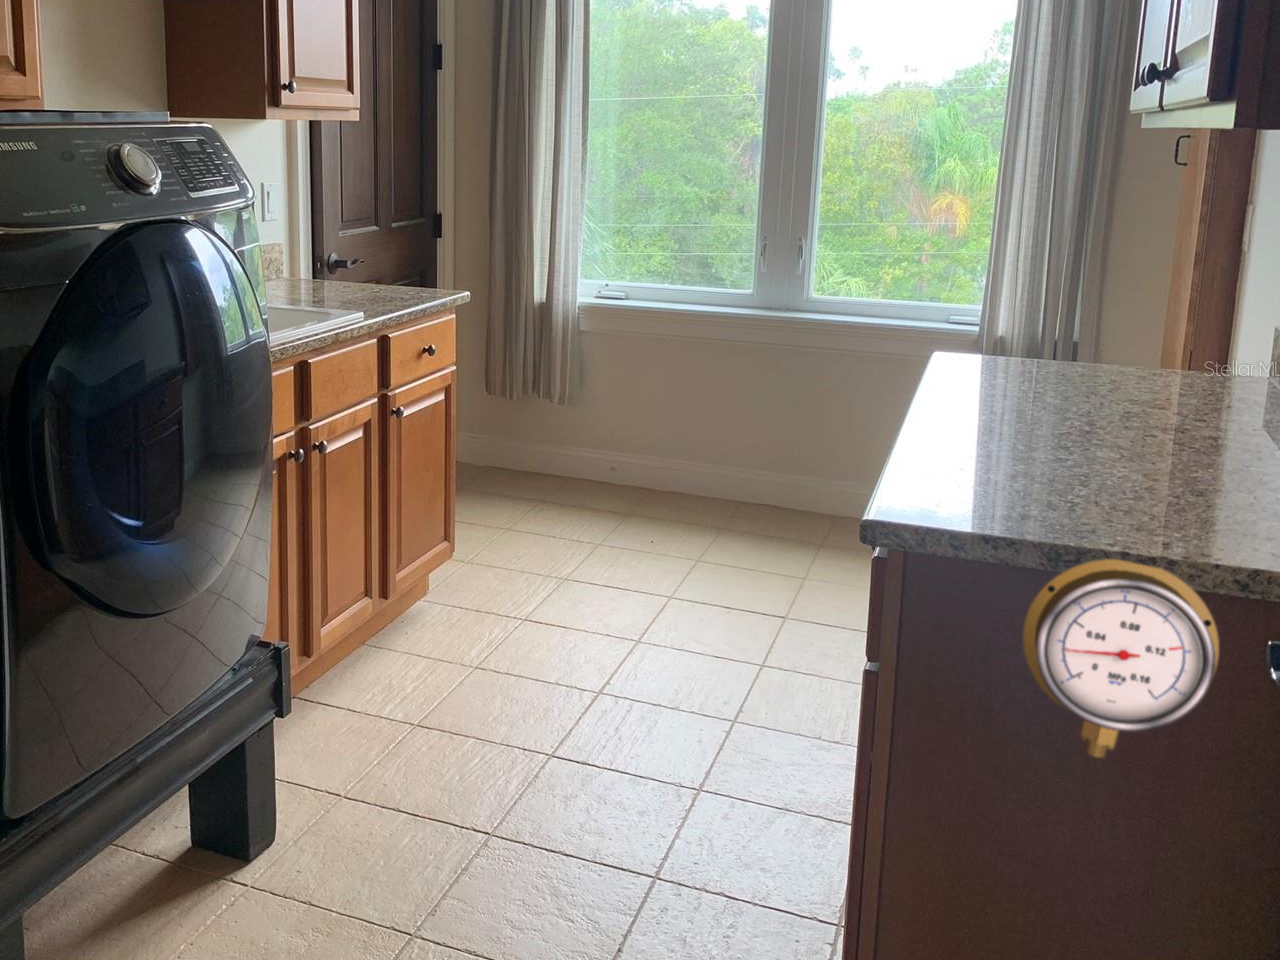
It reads value=0.02 unit=MPa
